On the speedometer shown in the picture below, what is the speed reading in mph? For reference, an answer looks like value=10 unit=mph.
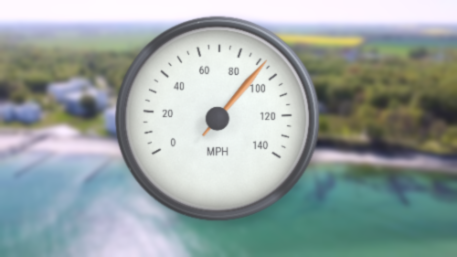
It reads value=92.5 unit=mph
